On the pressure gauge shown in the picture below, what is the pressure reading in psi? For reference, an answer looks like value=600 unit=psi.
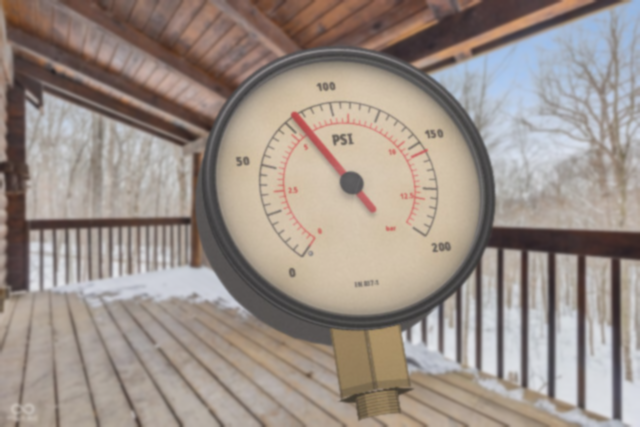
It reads value=80 unit=psi
